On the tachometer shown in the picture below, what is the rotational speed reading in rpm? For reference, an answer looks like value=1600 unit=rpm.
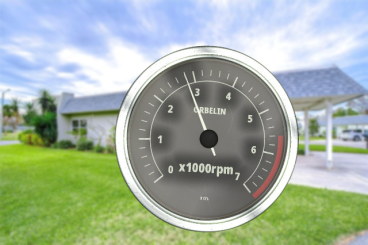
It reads value=2800 unit=rpm
